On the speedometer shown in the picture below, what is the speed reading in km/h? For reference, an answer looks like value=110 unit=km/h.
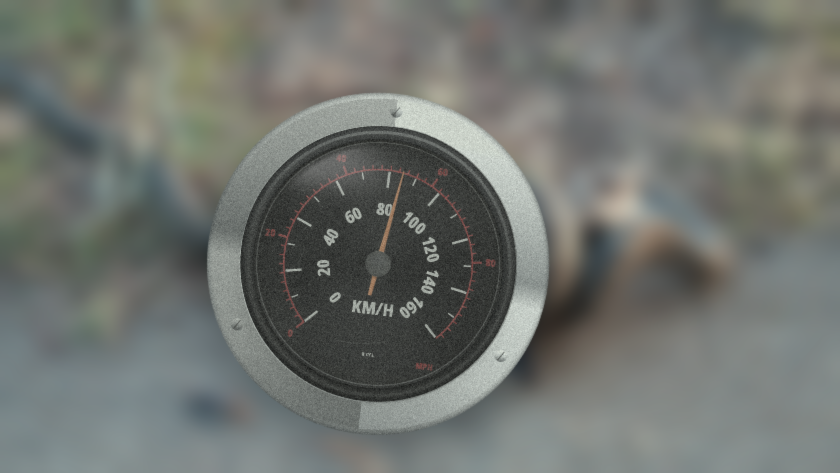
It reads value=85 unit=km/h
